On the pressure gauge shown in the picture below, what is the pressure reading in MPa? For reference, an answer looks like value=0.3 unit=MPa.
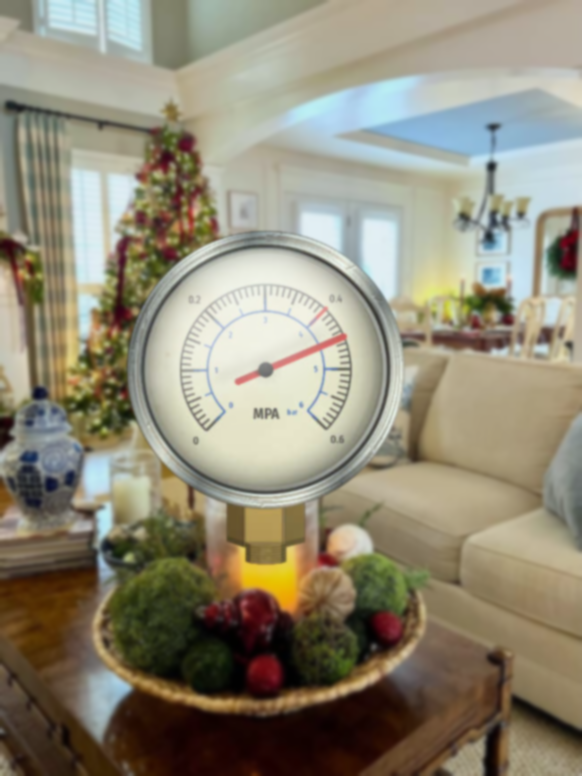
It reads value=0.45 unit=MPa
